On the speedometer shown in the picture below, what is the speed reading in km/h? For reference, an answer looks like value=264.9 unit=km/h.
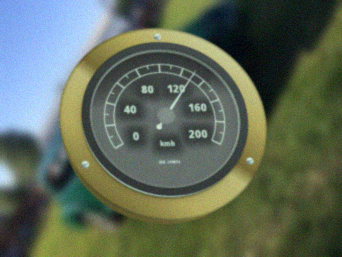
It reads value=130 unit=km/h
